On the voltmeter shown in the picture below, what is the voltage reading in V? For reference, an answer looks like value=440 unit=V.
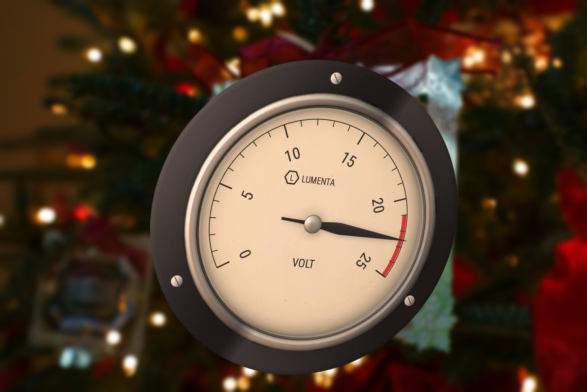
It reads value=22.5 unit=V
